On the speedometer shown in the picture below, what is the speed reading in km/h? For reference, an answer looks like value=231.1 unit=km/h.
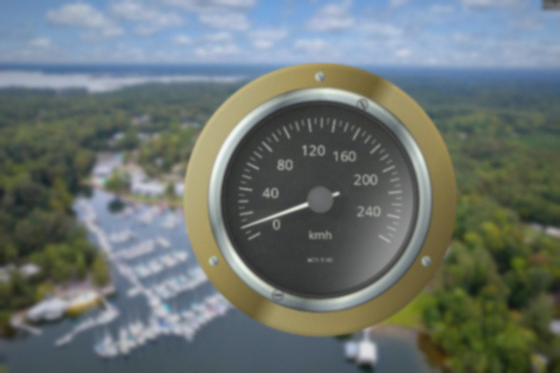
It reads value=10 unit=km/h
